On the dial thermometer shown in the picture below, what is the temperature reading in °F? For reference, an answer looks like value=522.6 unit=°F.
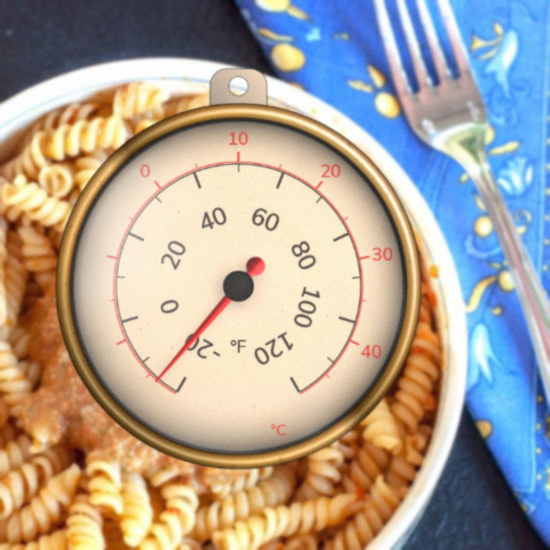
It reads value=-15 unit=°F
